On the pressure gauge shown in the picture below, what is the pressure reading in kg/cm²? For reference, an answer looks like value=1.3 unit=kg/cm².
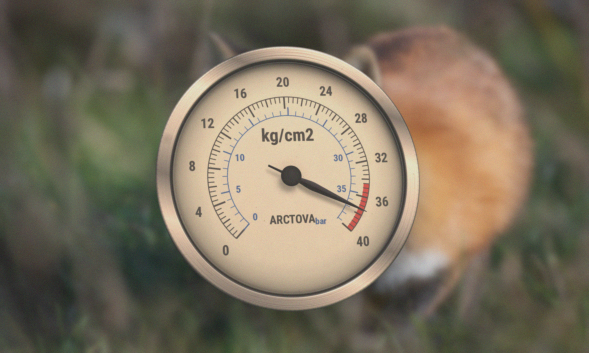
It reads value=37.5 unit=kg/cm²
